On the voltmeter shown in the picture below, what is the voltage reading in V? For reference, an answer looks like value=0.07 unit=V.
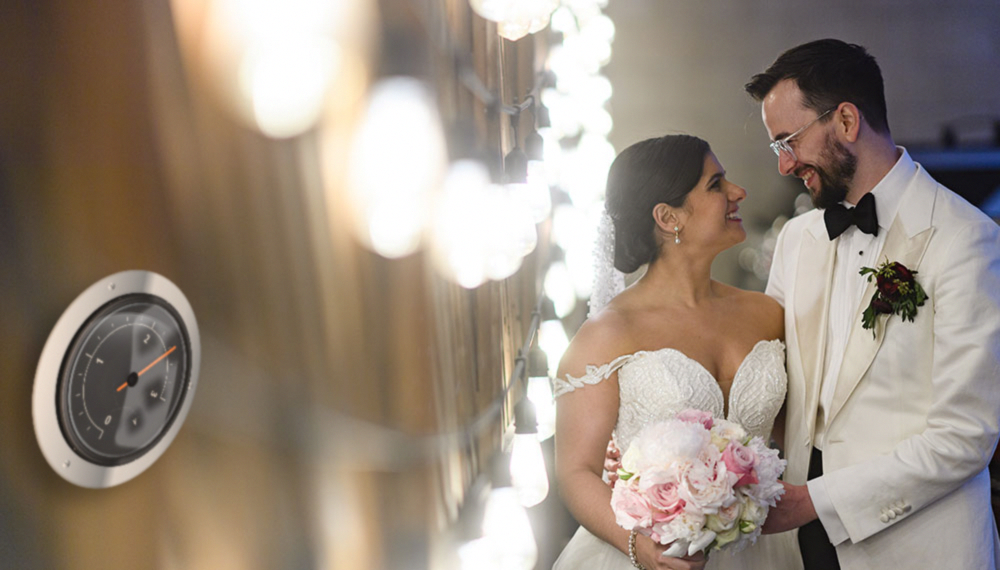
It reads value=2.4 unit=V
